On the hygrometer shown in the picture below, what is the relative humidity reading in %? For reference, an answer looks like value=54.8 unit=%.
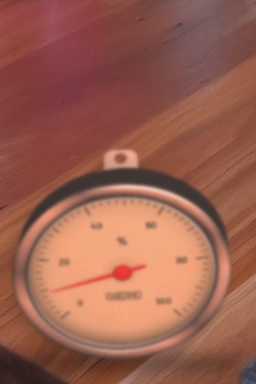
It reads value=10 unit=%
